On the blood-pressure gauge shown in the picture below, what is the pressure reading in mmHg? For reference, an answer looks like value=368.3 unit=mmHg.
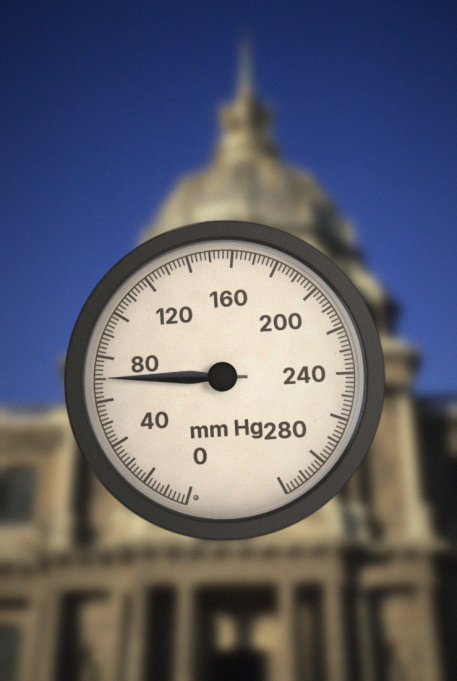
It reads value=70 unit=mmHg
